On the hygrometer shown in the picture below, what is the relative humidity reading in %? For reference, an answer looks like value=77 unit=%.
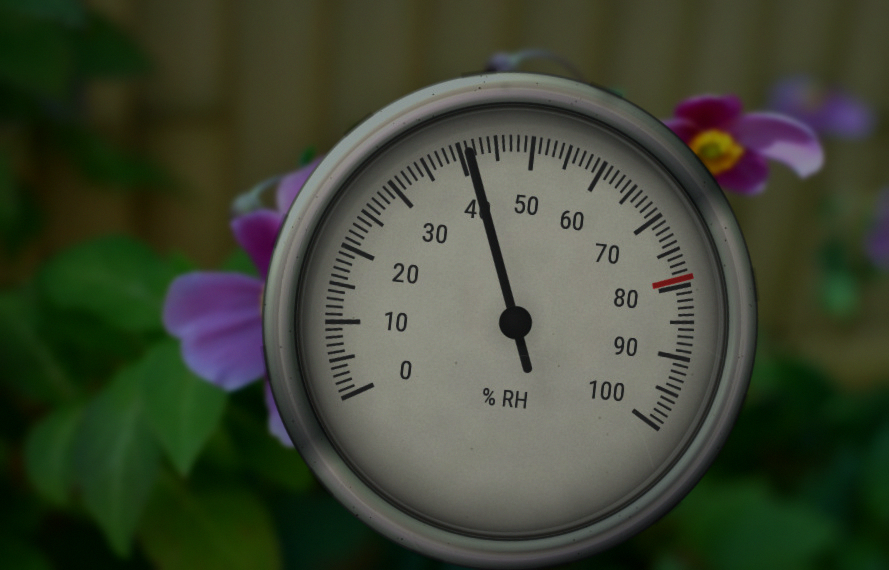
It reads value=41 unit=%
